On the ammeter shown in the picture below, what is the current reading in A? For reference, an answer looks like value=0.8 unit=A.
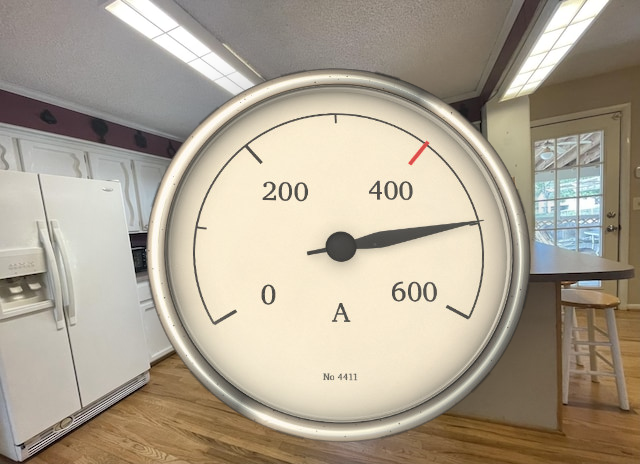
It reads value=500 unit=A
